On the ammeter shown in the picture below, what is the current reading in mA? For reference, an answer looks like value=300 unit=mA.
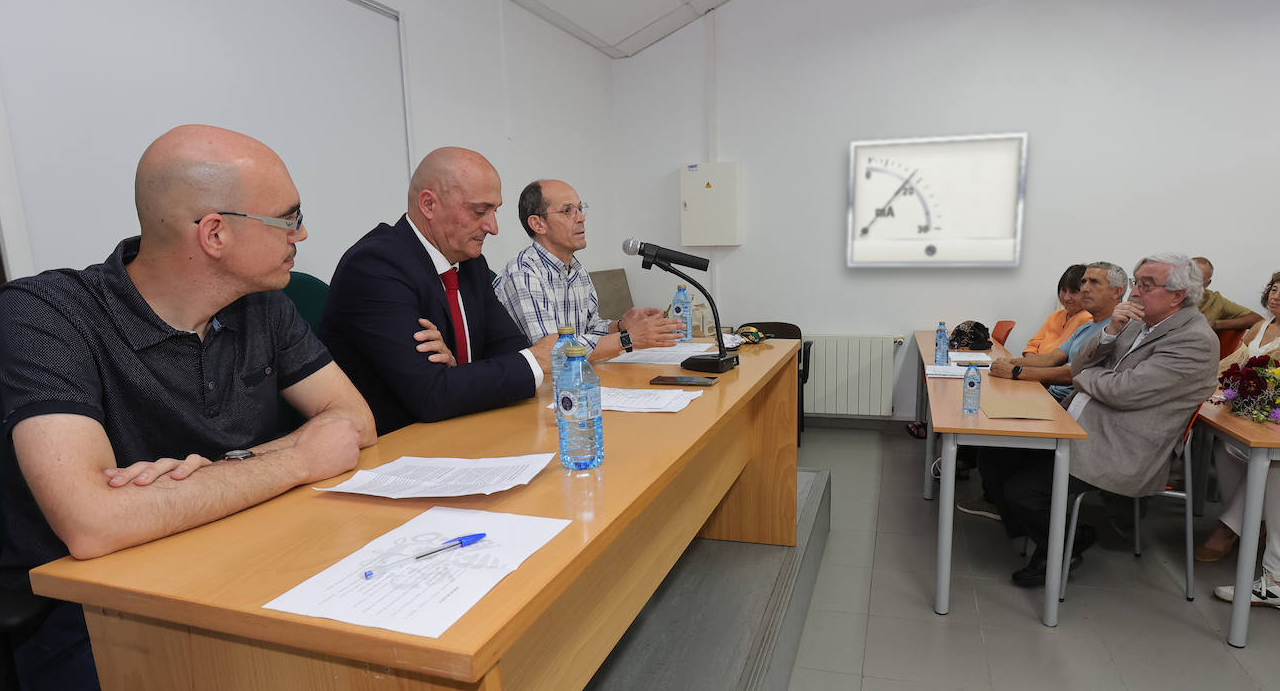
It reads value=18 unit=mA
